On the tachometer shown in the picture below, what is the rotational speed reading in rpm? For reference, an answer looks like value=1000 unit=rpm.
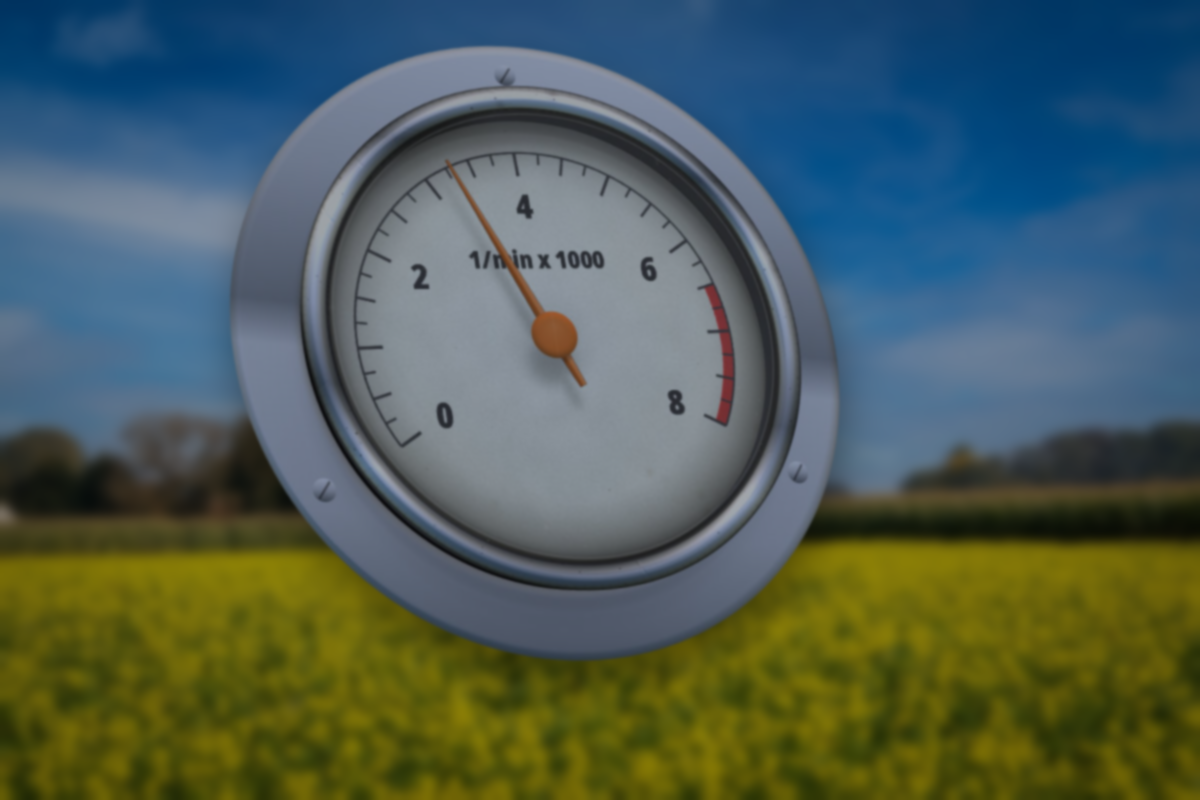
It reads value=3250 unit=rpm
